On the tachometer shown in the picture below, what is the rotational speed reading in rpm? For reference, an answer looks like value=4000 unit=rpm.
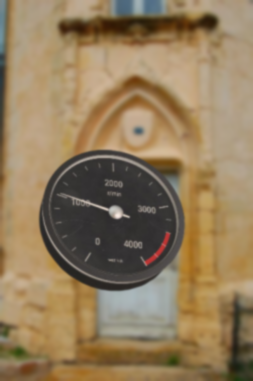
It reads value=1000 unit=rpm
